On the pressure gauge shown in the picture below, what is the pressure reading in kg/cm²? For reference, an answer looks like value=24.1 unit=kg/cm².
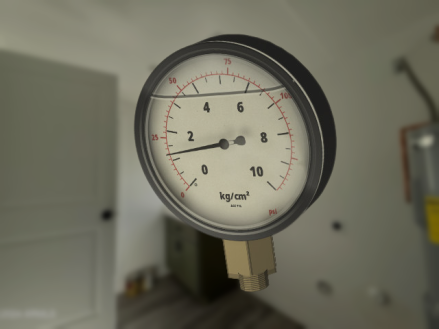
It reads value=1.25 unit=kg/cm²
